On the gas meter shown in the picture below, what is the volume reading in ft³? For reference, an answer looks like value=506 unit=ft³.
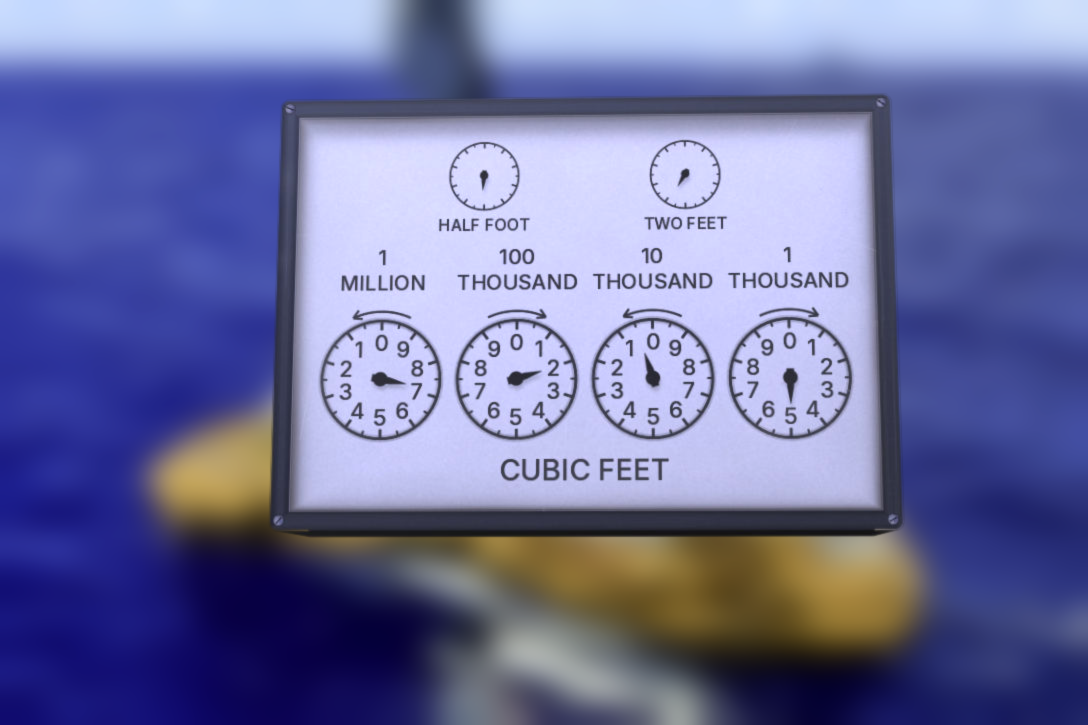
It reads value=720500 unit=ft³
